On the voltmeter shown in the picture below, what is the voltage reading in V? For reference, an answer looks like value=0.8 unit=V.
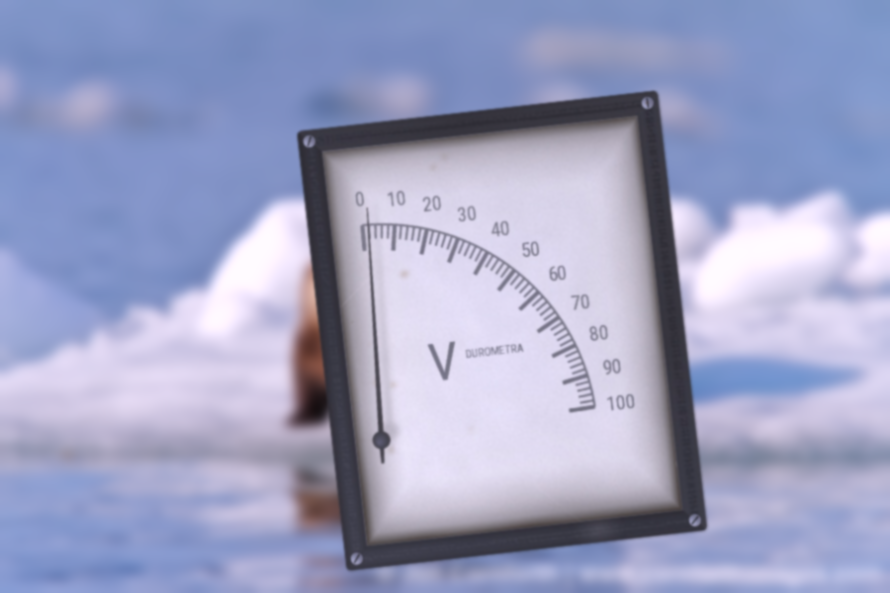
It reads value=2 unit=V
